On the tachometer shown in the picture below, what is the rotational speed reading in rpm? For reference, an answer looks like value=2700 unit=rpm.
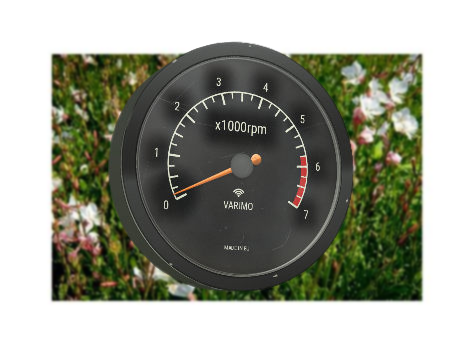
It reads value=125 unit=rpm
